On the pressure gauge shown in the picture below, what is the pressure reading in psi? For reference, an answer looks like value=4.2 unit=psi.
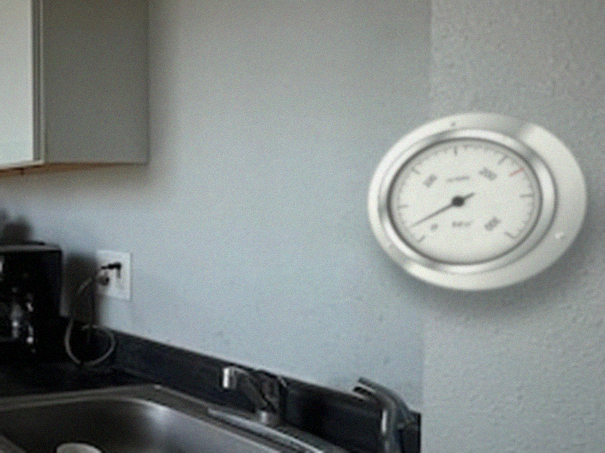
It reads value=20 unit=psi
